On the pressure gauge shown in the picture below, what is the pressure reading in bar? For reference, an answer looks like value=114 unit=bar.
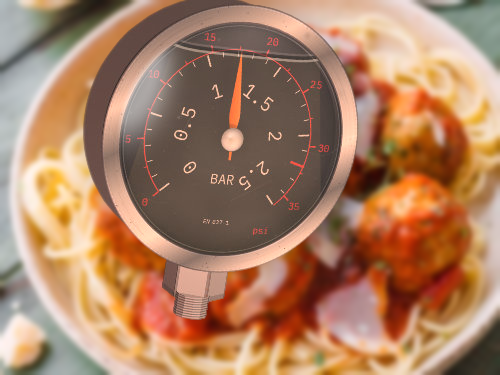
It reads value=1.2 unit=bar
